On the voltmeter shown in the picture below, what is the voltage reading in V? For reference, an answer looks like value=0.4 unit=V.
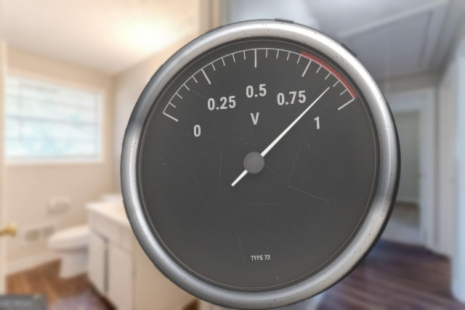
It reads value=0.9 unit=V
